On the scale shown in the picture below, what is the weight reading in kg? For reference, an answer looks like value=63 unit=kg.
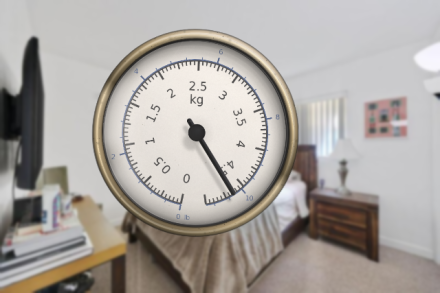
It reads value=4.65 unit=kg
